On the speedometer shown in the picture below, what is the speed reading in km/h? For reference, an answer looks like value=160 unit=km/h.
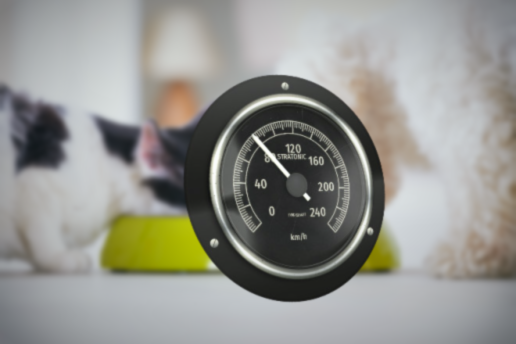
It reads value=80 unit=km/h
